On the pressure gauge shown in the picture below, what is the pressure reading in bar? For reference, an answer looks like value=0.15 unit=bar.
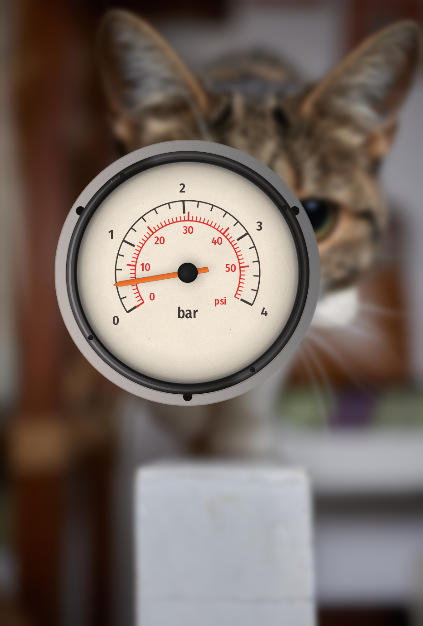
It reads value=0.4 unit=bar
